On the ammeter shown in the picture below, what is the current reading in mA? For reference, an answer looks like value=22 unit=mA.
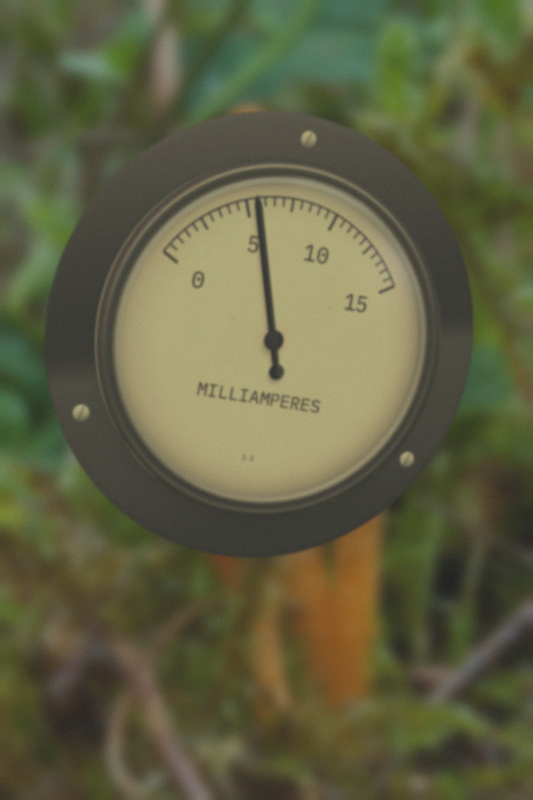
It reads value=5.5 unit=mA
